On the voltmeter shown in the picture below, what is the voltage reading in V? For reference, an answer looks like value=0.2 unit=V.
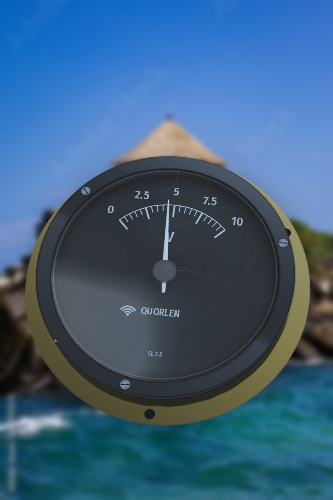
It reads value=4.5 unit=V
